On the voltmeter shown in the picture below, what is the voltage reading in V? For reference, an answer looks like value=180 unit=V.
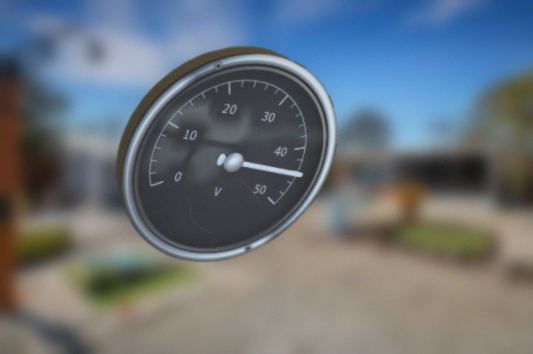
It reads value=44 unit=V
